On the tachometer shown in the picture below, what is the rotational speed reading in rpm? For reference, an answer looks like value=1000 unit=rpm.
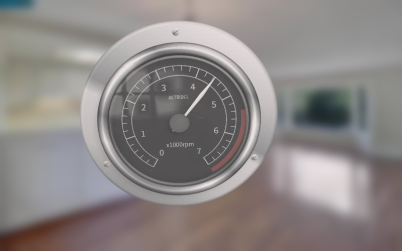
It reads value=4400 unit=rpm
